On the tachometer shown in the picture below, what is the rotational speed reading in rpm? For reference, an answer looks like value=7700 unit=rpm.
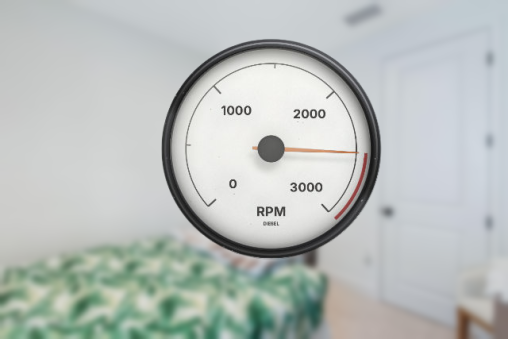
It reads value=2500 unit=rpm
